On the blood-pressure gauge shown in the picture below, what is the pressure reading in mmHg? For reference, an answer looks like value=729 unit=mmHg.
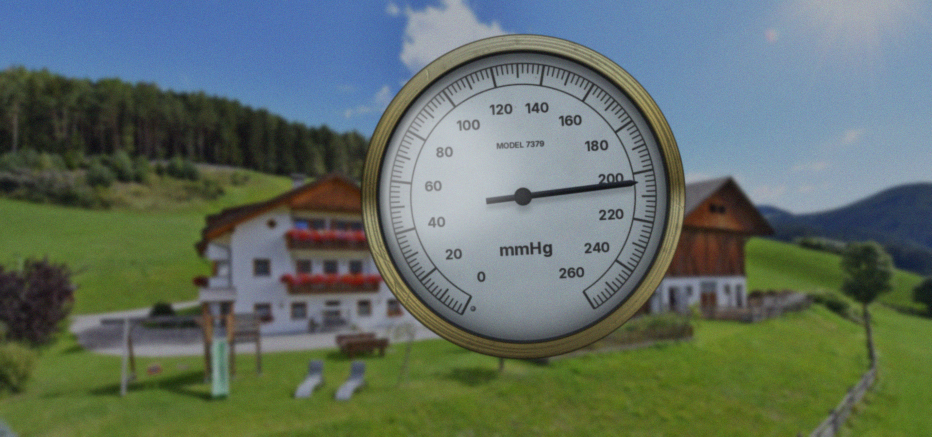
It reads value=204 unit=mmHg
